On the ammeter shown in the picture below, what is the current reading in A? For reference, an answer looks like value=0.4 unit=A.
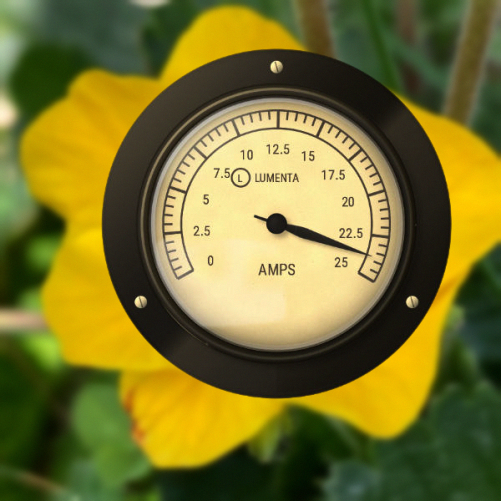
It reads value=23.75 unit=A
